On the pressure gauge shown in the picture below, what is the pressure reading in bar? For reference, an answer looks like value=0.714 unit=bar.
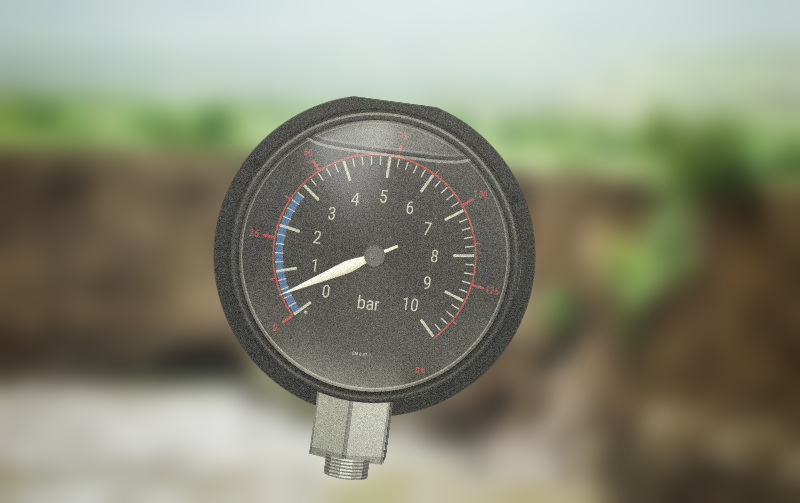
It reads value=0.5 unit=bar
